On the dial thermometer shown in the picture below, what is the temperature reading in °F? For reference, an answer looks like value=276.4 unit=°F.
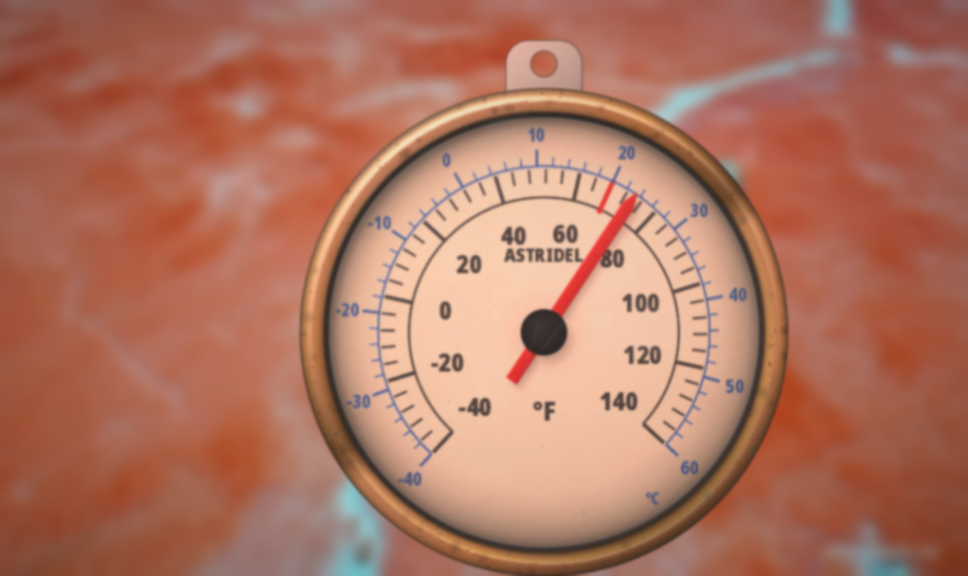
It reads value=74 unit=°F
